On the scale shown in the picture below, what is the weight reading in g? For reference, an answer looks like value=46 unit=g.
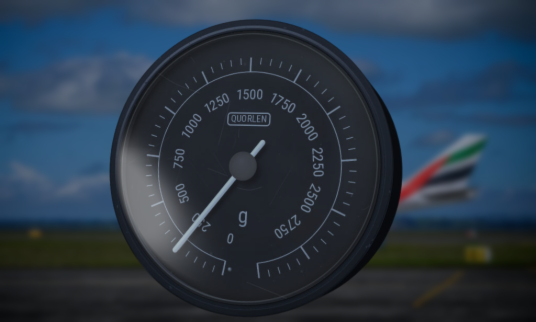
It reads value=250 unit=g
